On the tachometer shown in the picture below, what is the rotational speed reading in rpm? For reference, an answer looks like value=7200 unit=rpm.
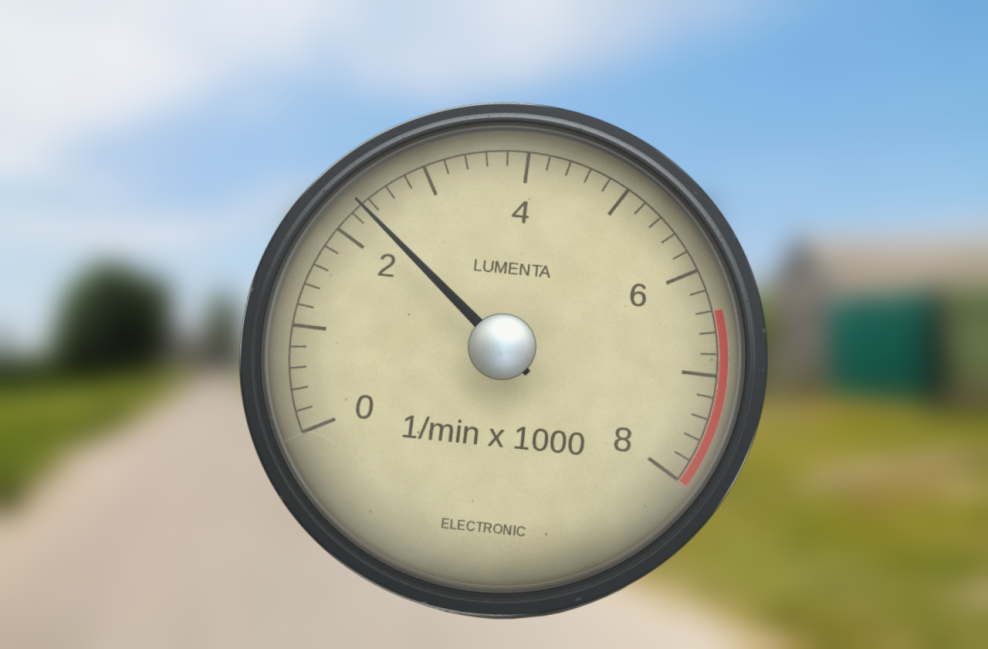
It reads value=2300 unit=rpm
